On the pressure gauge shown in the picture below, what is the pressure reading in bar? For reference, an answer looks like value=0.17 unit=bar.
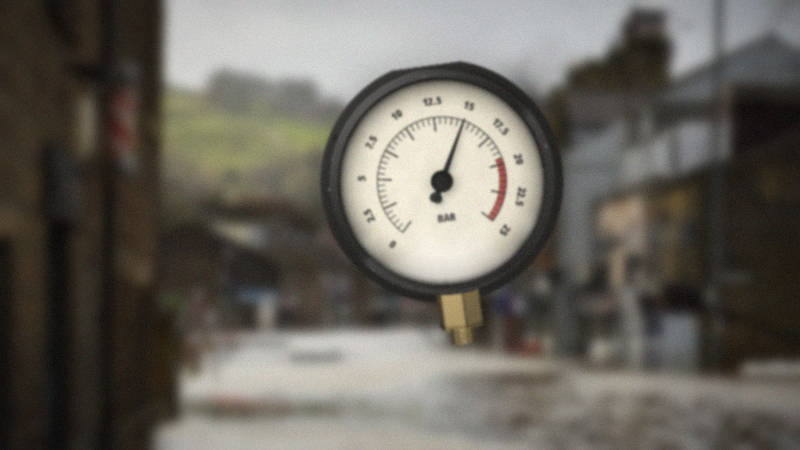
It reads value=15 unit=bar
